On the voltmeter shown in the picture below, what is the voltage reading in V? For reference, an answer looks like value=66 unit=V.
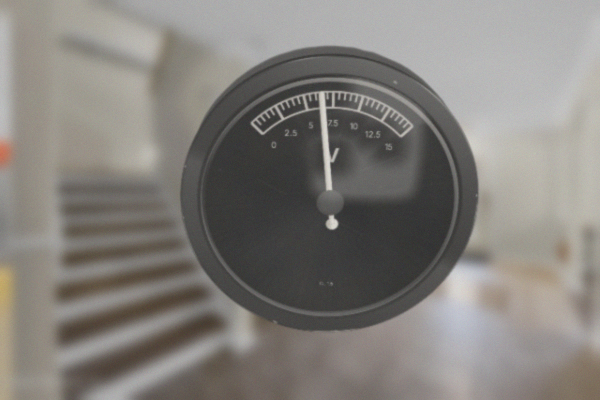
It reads value=6.5 unit=V
